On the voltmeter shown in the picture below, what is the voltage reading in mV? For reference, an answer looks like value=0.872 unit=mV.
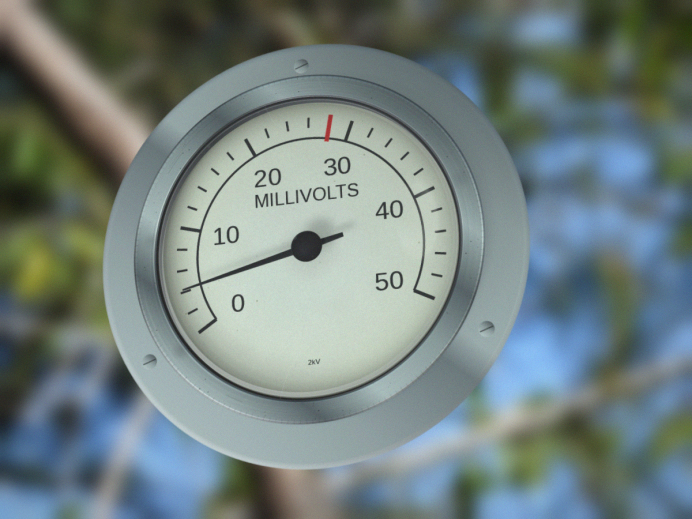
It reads value=4 unit=mV
